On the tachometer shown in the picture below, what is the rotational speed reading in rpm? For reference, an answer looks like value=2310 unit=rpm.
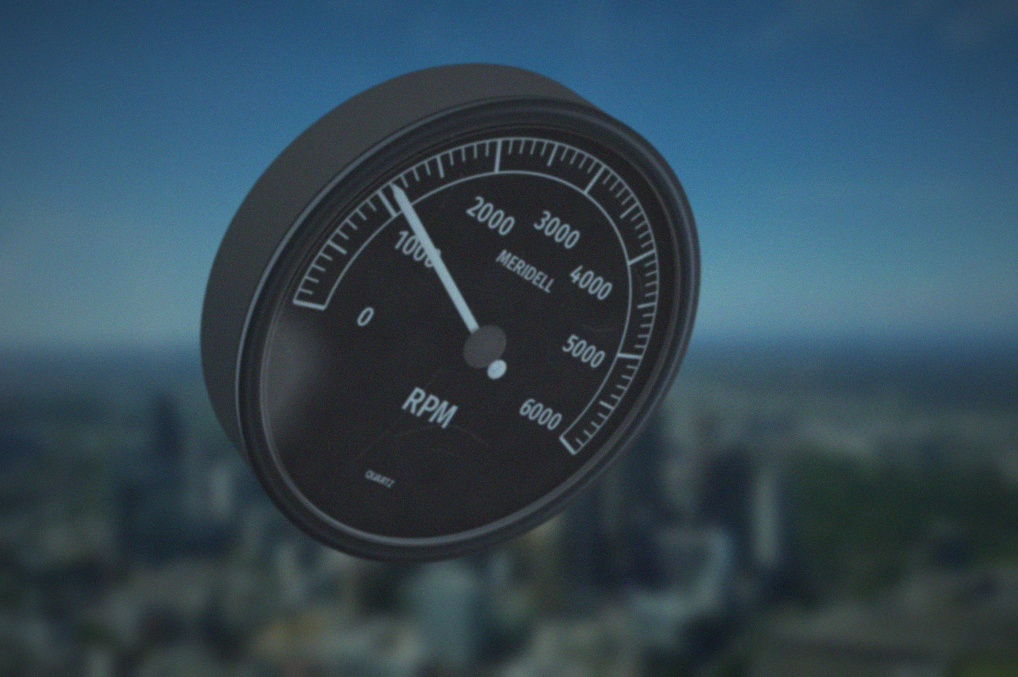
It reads value=1100 unit=rpm
